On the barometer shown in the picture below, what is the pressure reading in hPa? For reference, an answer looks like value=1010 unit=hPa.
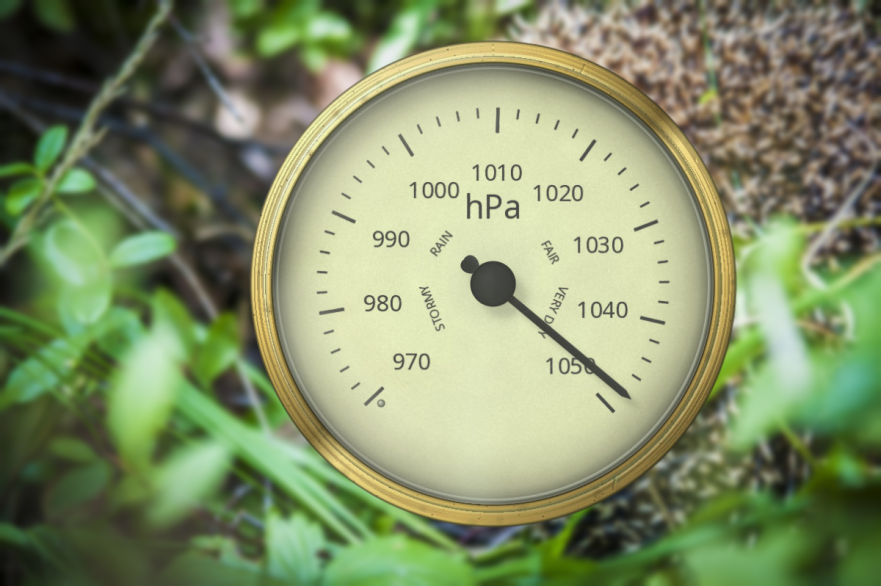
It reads value=1048 unit=hPa
